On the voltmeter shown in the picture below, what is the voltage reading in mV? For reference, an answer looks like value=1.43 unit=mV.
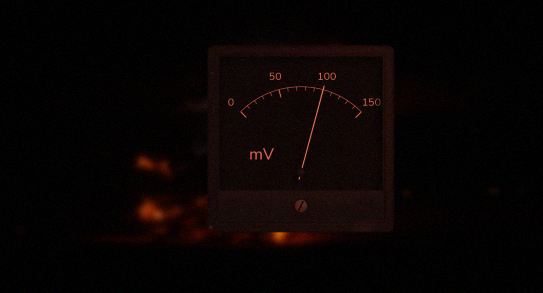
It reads value=100 unit=mV
